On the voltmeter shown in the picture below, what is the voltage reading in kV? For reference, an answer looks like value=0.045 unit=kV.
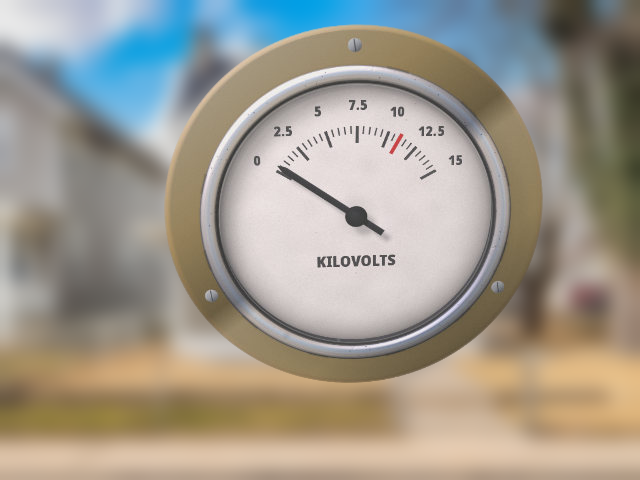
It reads value=0.5 unit=kV
